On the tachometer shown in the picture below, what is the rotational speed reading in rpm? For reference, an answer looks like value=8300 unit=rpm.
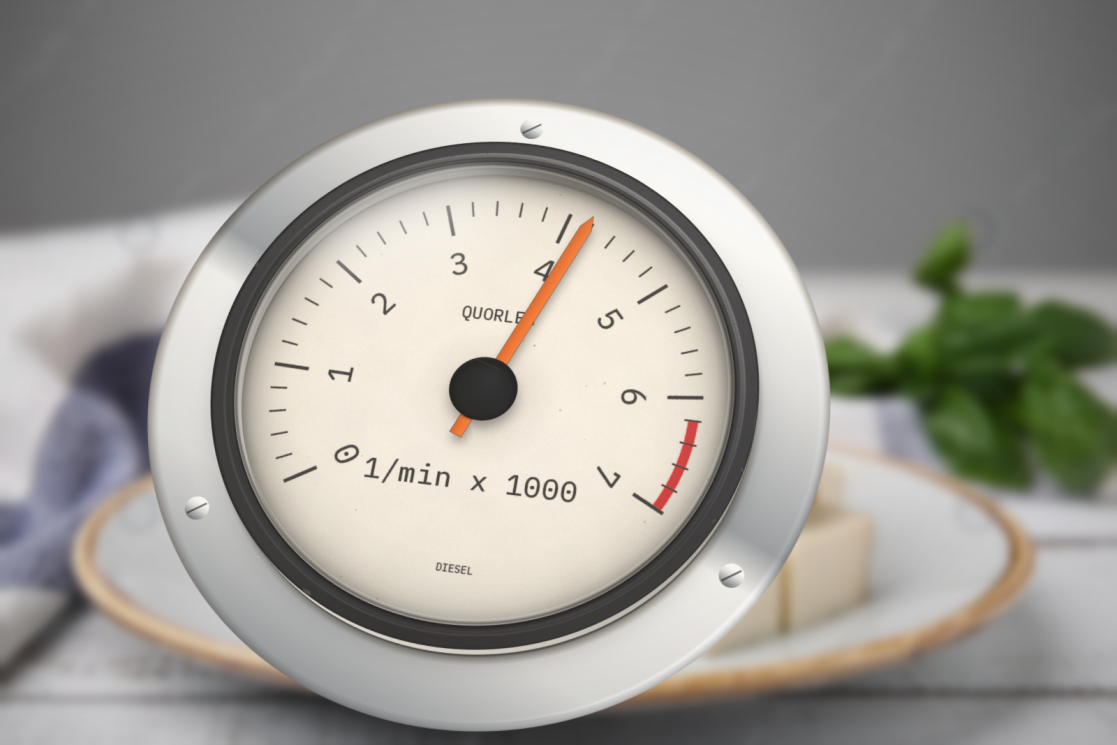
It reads value=4200 unit=rpm
